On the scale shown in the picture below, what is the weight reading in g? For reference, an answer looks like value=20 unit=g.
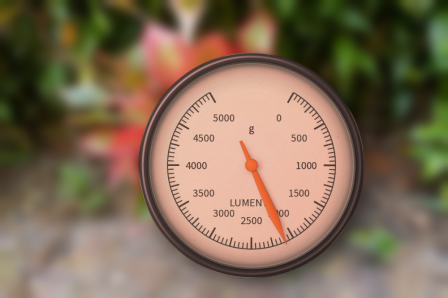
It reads value=2100 unit=g
